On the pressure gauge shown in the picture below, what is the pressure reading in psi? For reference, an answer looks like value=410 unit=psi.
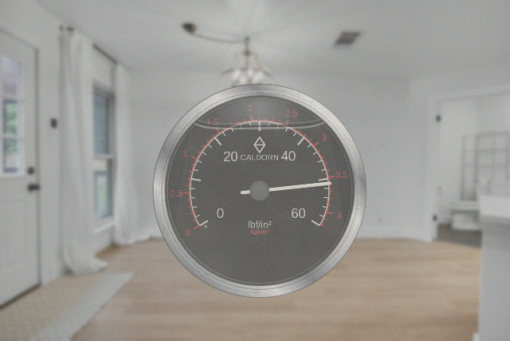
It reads value=51 unit=psi
